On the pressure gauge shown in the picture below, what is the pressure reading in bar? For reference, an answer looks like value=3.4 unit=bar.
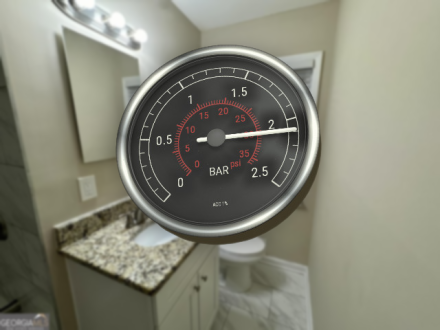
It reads value=2.1 unit=bar
